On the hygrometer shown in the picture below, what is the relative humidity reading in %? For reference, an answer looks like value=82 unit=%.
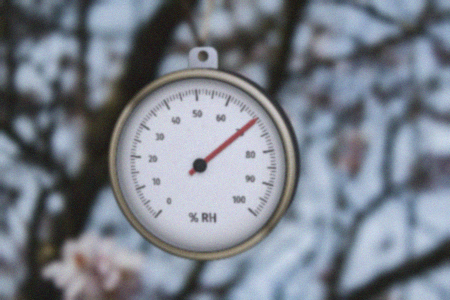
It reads value=70 unit=%
